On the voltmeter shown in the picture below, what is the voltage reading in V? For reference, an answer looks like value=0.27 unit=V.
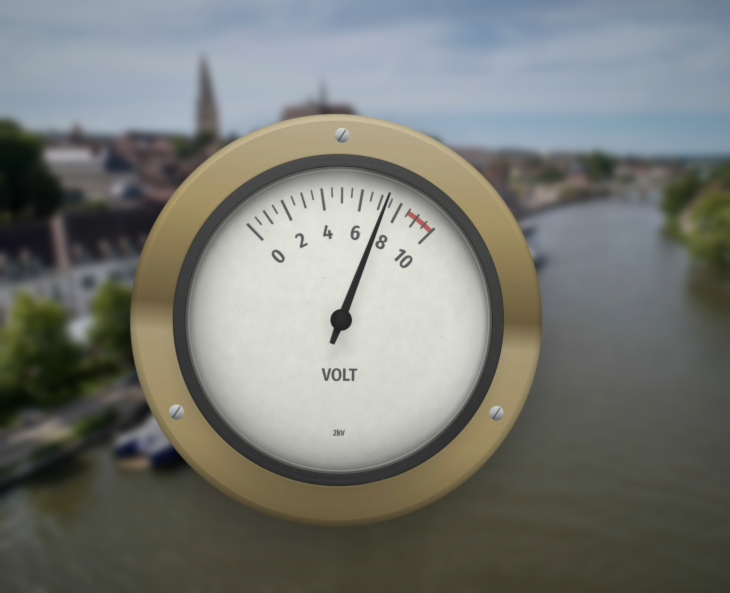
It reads value=7.25 unit=V
